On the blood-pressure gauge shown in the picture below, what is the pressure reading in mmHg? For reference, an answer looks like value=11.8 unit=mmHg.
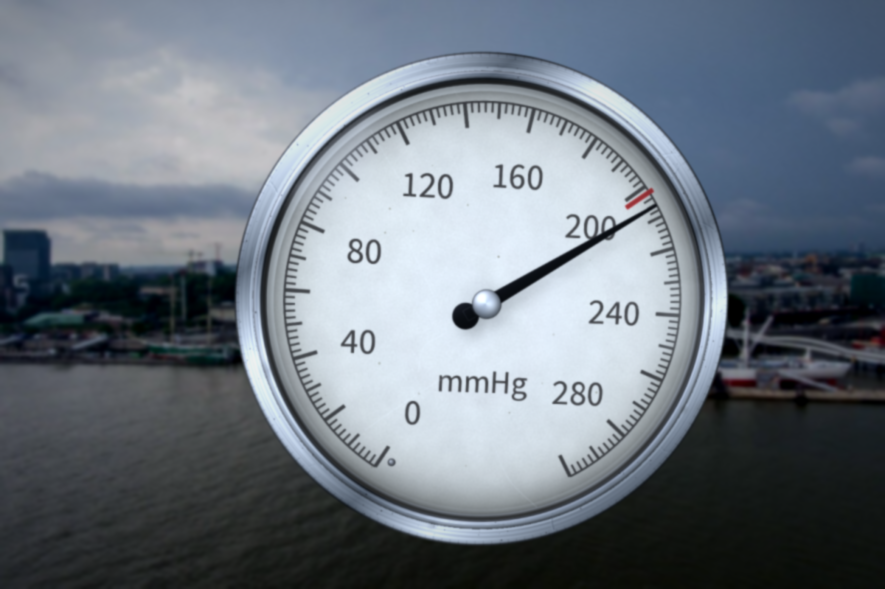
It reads value=206 unit=mmHg
